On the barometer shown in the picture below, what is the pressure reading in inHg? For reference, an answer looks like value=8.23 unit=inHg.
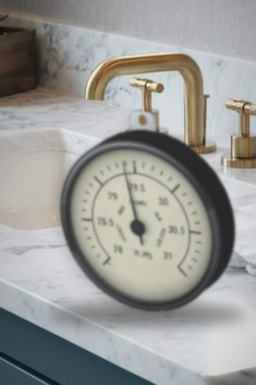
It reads value=29.4 unit=inHg
